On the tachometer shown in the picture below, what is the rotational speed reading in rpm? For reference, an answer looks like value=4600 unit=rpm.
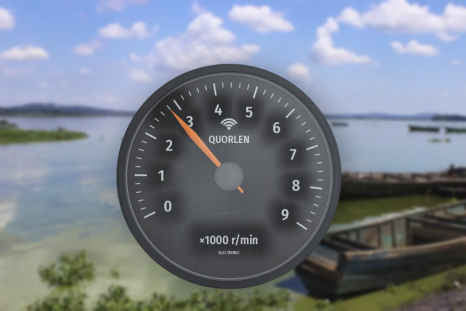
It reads value=2800 unit=rpm
